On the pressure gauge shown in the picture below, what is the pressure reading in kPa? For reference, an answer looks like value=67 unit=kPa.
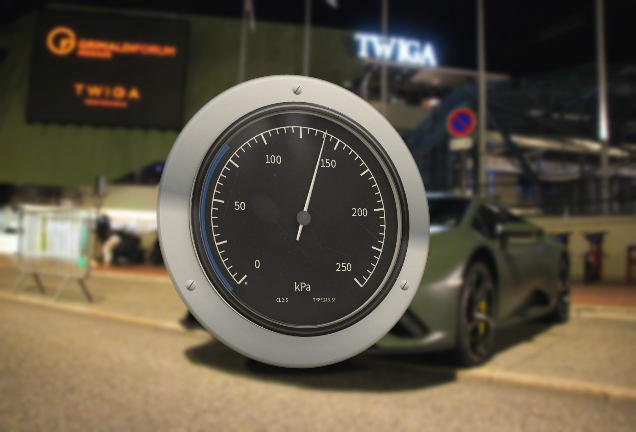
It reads value=140 unit=kPa
